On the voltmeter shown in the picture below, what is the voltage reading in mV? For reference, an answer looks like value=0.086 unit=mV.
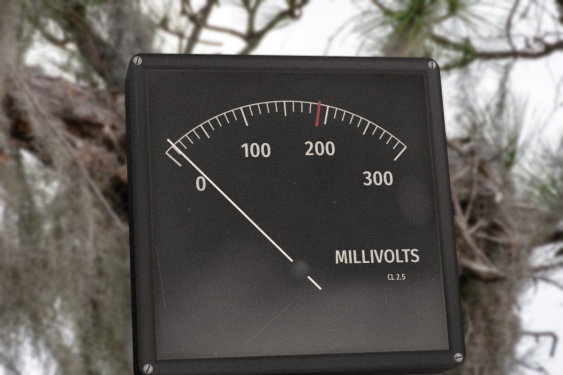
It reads value=10 unit=mV
